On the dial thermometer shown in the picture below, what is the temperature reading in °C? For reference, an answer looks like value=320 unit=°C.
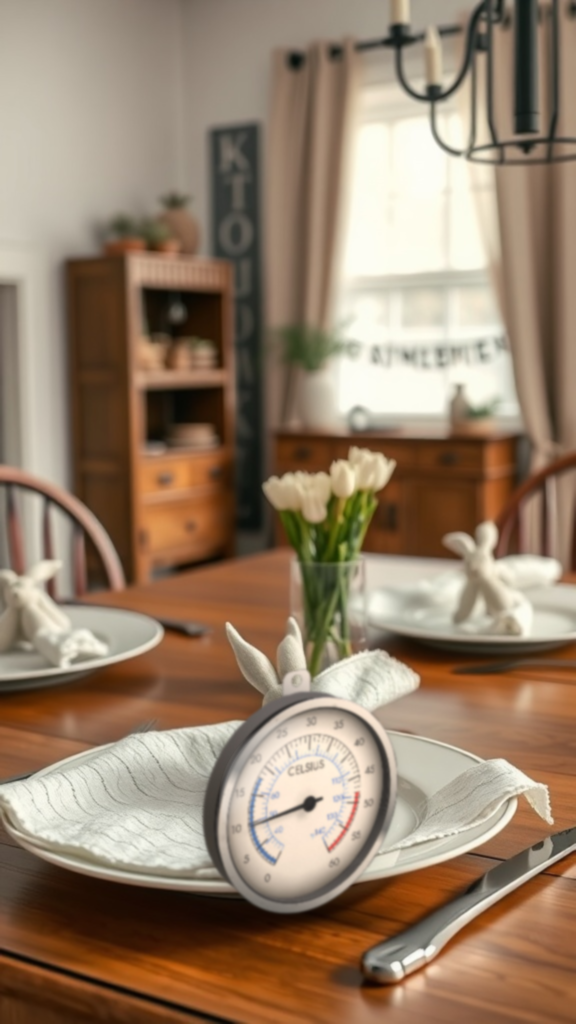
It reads value=10 unit=°C
